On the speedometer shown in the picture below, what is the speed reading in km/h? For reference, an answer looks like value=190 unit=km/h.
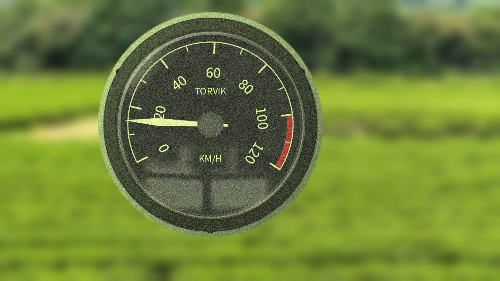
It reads value=15 unit=km/h
